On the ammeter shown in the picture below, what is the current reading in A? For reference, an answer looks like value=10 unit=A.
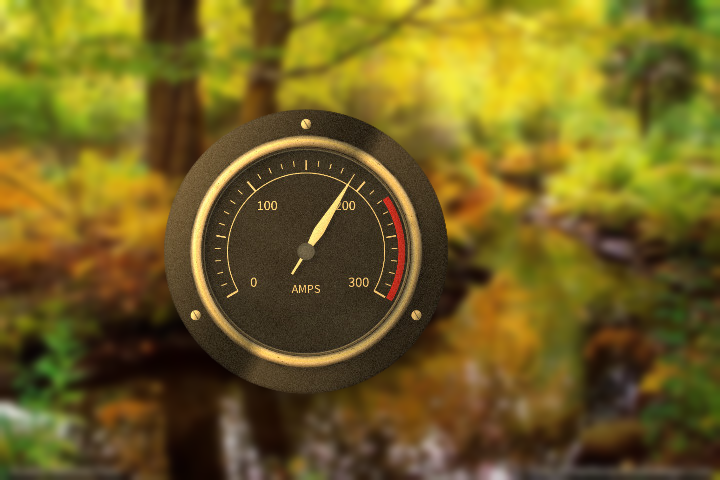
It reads value=190 unit=A
